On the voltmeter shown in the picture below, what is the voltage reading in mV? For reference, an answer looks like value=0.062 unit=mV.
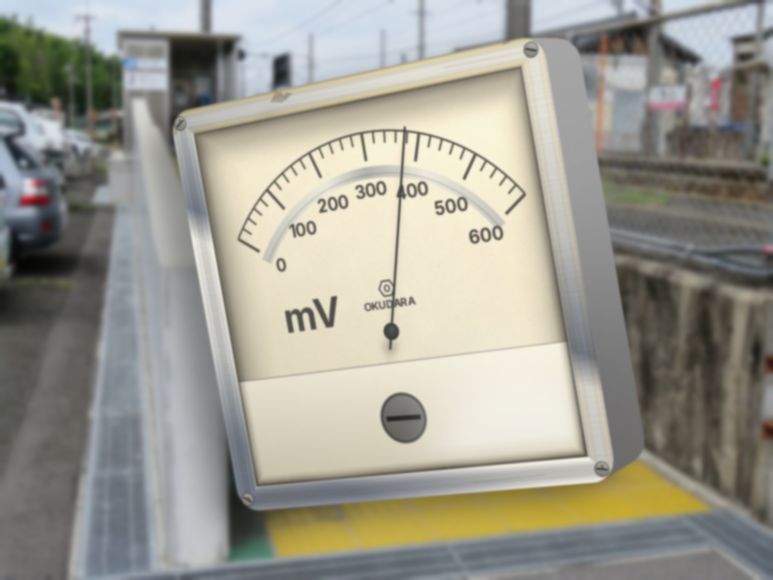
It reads value=380 unit=mV
